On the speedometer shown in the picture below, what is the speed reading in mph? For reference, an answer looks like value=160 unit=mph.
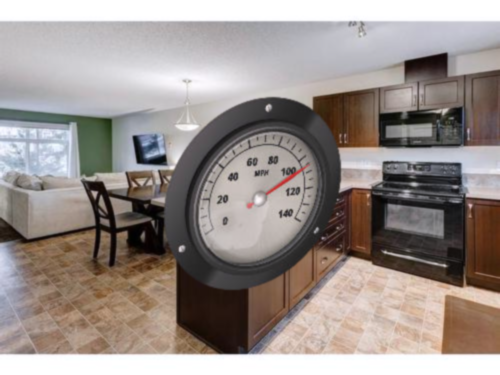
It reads value=105 unit=mph
